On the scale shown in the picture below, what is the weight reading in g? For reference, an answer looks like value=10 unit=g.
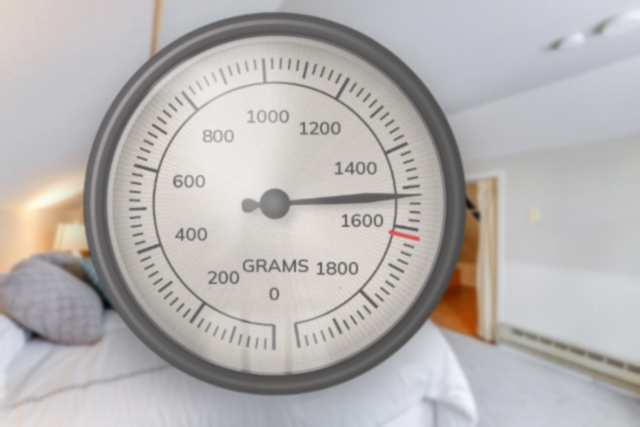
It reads value=1520 unit=g
